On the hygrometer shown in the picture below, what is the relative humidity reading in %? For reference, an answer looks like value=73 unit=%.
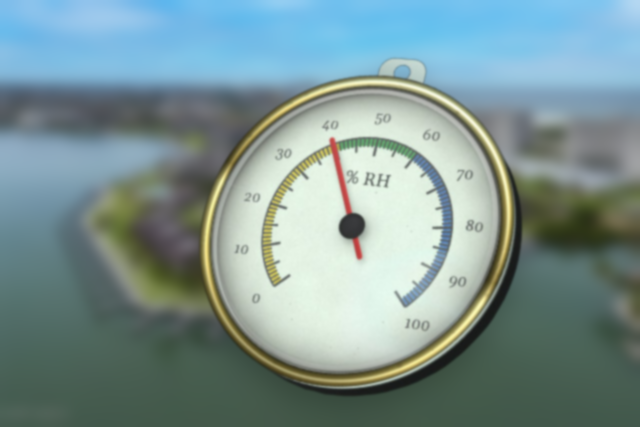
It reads value=40 unit=%
